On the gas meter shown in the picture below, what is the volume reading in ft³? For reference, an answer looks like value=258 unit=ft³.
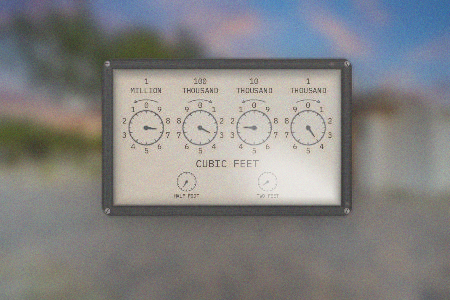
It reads value=732400 unit=ft³
